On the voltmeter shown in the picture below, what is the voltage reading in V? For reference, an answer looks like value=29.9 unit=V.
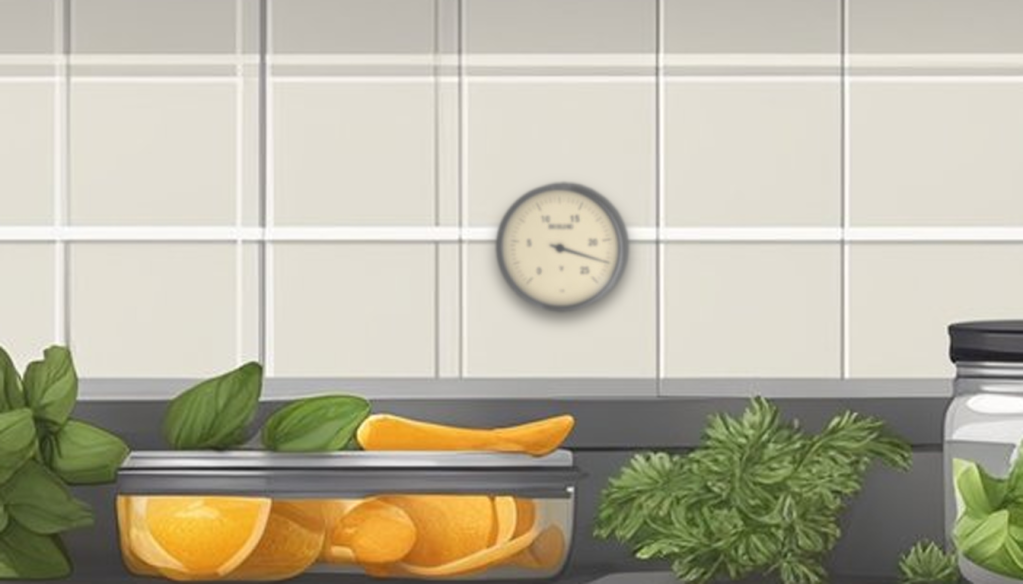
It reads value=22.5 unit=V
